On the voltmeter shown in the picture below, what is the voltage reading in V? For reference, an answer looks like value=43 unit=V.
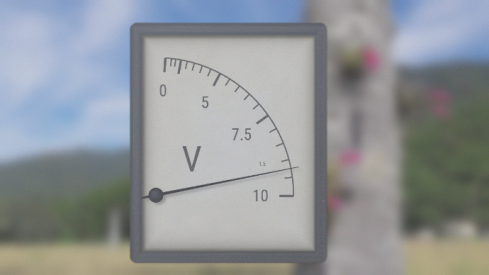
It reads value=9.25 unit=V
